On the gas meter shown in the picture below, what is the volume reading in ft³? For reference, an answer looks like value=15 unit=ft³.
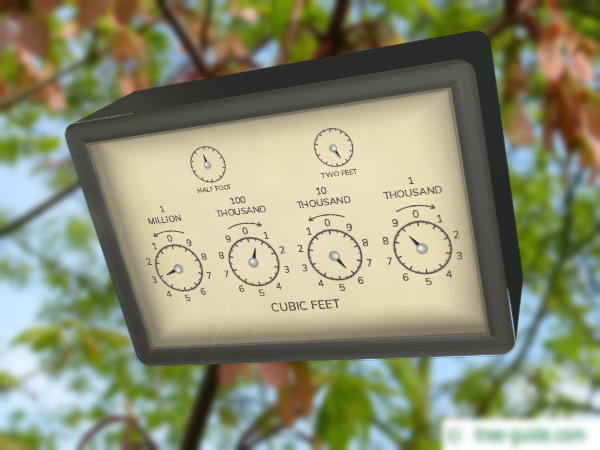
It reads value=305900 unit=ft³
